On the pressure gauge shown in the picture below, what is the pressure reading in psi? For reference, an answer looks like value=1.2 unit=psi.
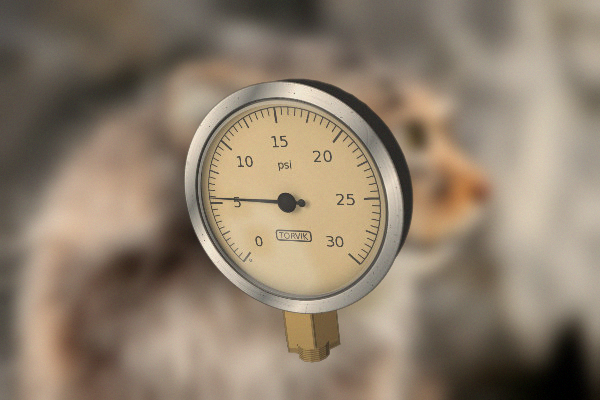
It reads value=5.5 unit=psi
